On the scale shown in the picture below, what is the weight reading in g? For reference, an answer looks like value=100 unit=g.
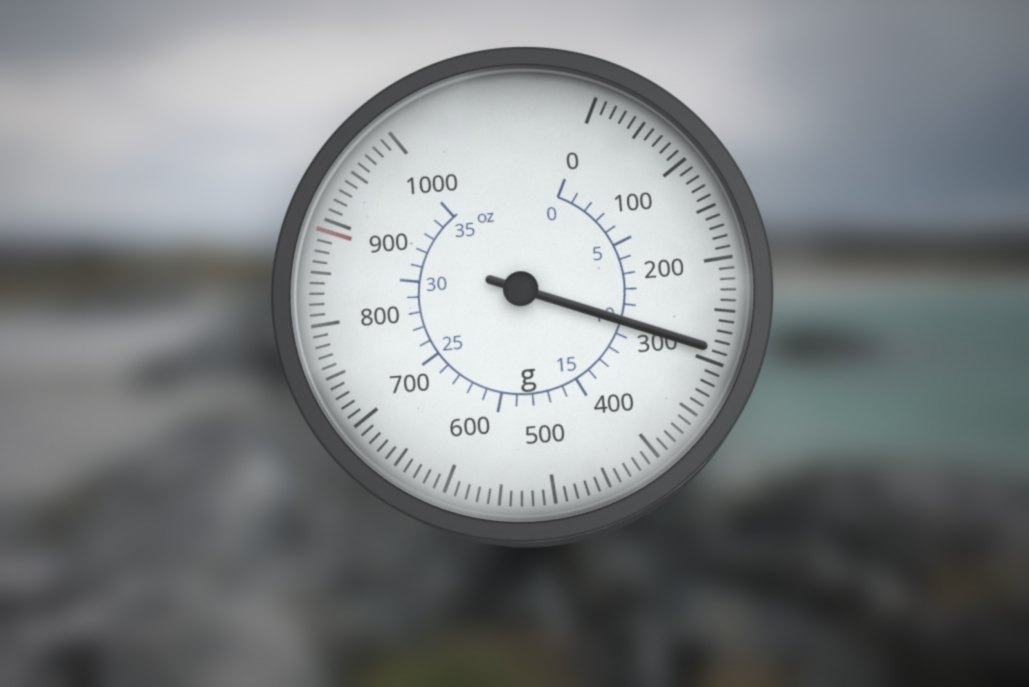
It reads value=290 unit=g
